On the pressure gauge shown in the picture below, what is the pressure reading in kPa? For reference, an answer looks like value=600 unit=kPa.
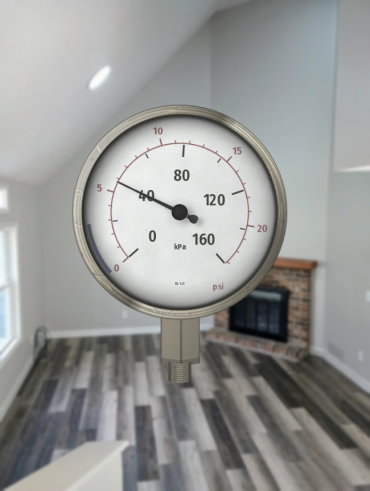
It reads value=40 unit=kPa
